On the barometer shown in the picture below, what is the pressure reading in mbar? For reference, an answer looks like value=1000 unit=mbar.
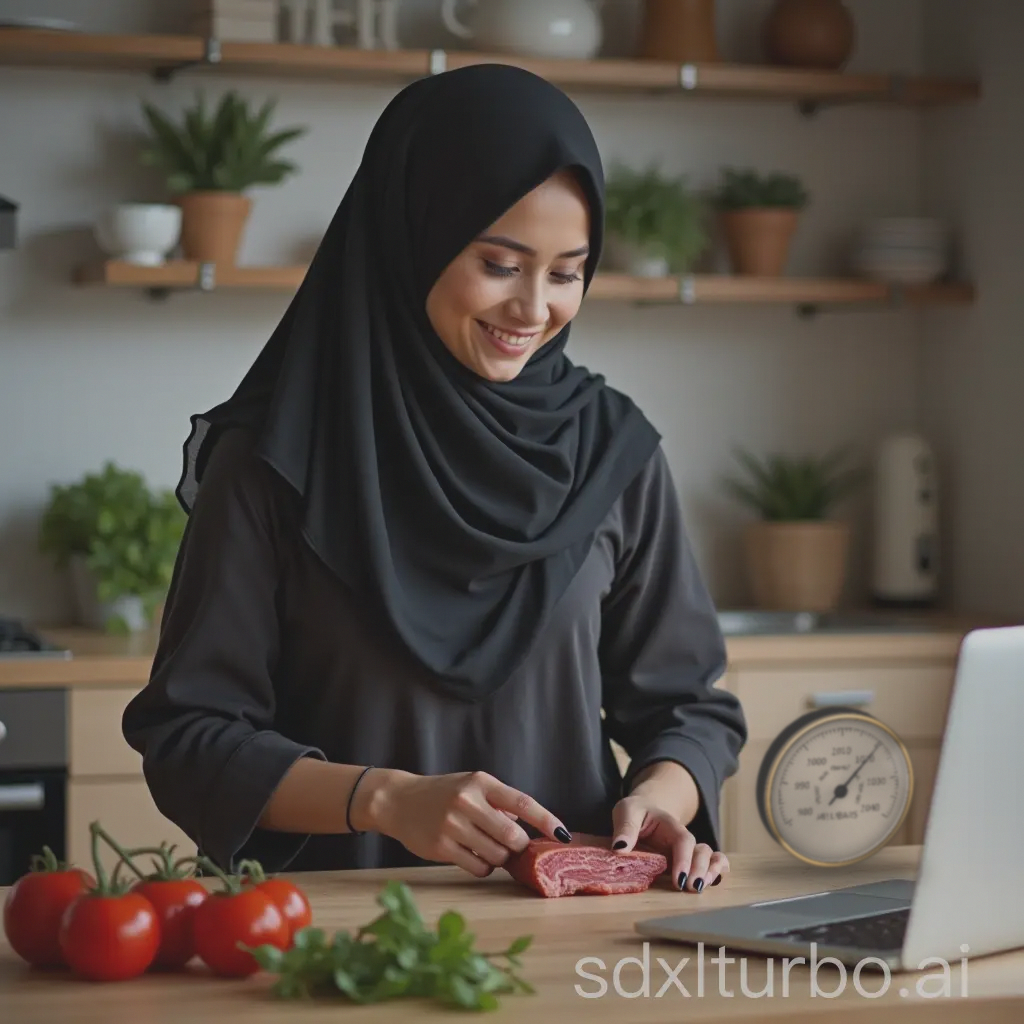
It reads value=1020 unit=mbar
